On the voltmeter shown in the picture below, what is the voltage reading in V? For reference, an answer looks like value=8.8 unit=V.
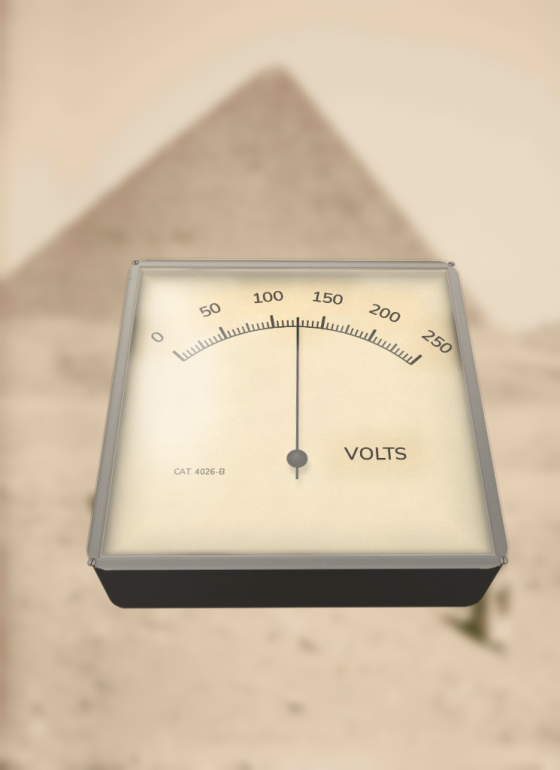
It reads value=125 unit=V
